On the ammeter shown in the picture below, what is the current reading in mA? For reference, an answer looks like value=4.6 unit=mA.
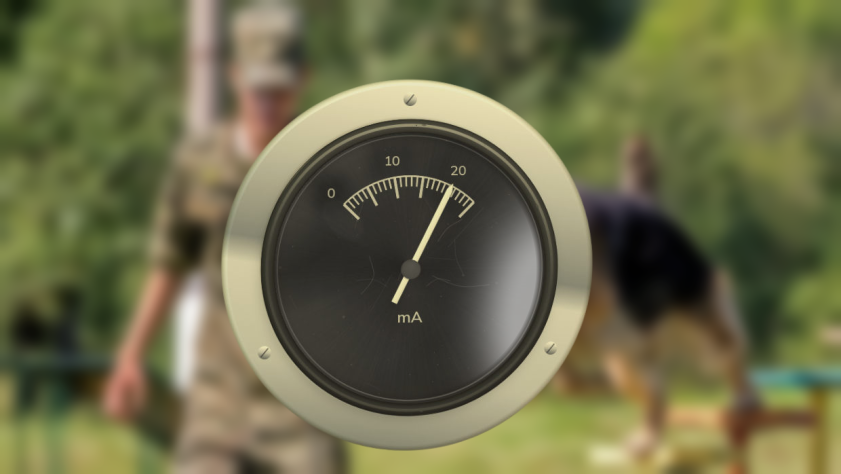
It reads value=20 unit=mA
